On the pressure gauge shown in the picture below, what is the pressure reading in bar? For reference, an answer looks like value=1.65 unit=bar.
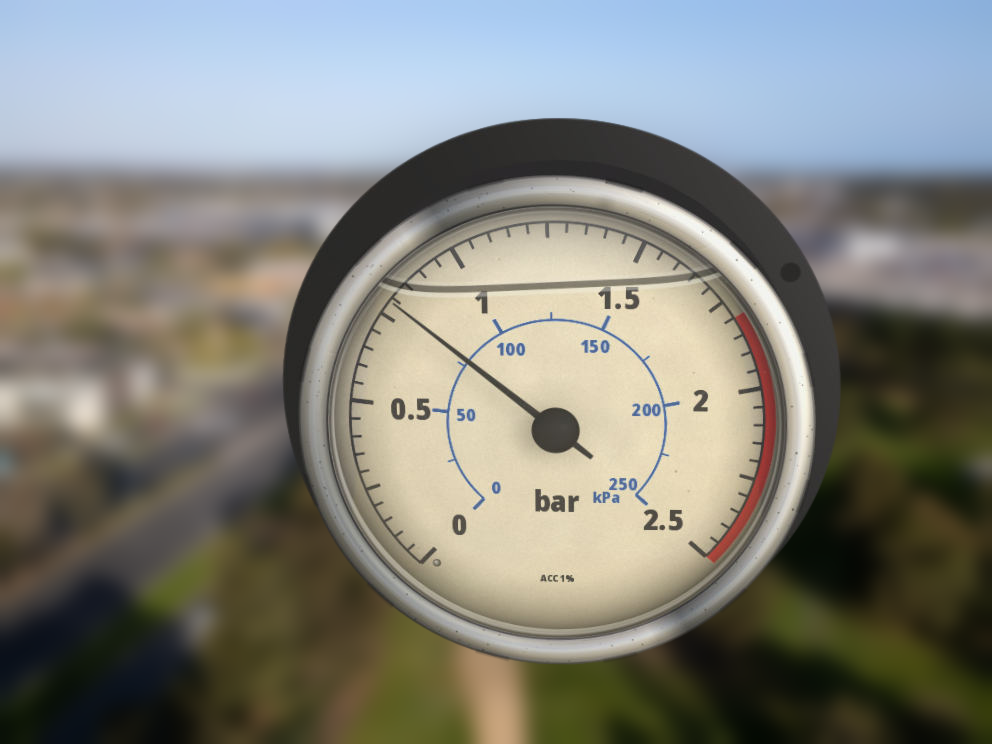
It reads value=0.8 unit=bar
